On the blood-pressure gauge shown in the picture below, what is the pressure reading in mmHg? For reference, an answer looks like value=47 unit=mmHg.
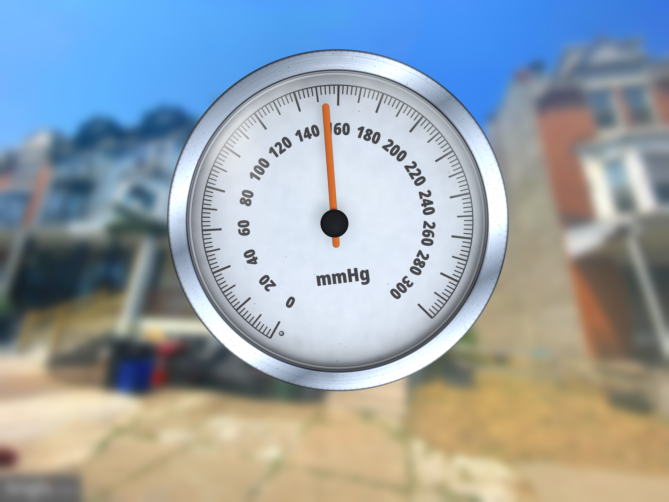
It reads value=154 unit=mmHg
